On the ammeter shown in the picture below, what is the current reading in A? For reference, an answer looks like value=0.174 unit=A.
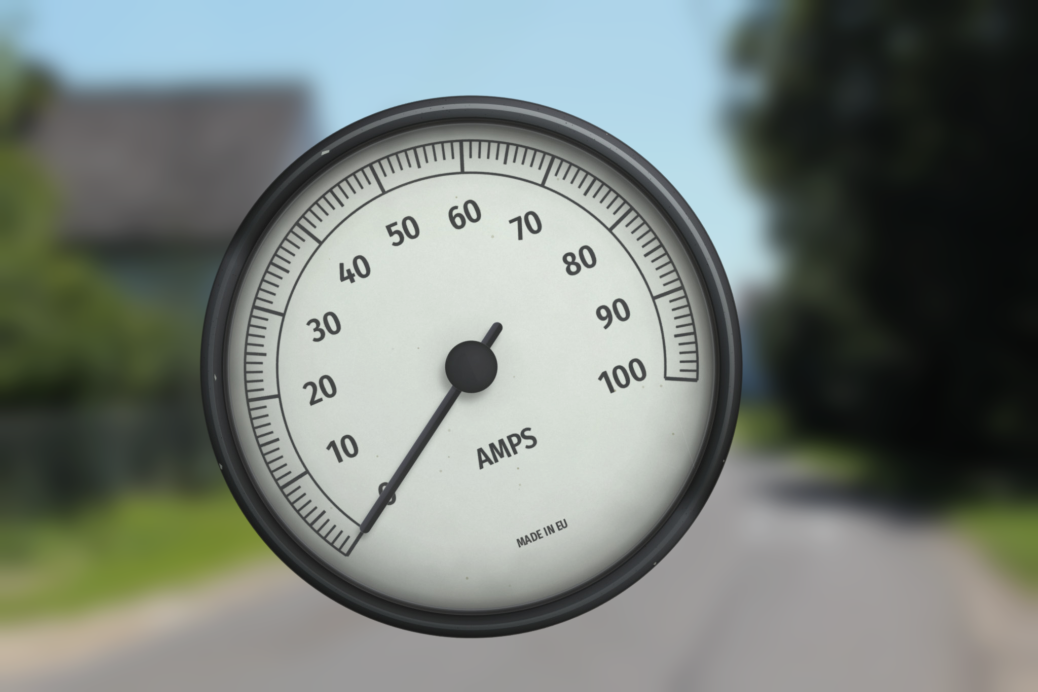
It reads value=0 unit=A
